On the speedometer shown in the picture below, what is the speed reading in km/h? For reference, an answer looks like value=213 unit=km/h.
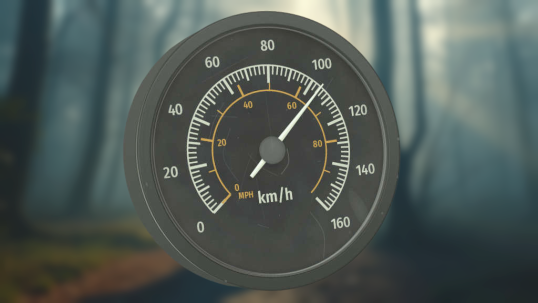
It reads value=104 unit=km/h
